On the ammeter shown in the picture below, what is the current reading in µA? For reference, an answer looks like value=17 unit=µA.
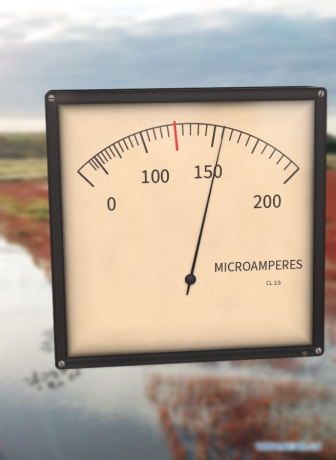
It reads value=155 unit=µA
